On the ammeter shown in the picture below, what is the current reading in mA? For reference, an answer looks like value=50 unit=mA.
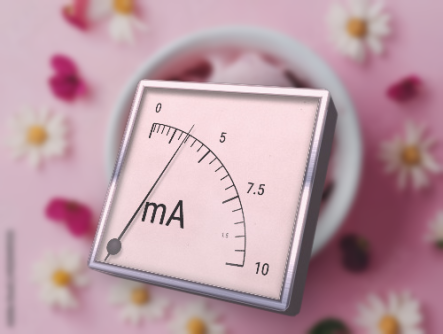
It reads value=3.5 unit=mA
